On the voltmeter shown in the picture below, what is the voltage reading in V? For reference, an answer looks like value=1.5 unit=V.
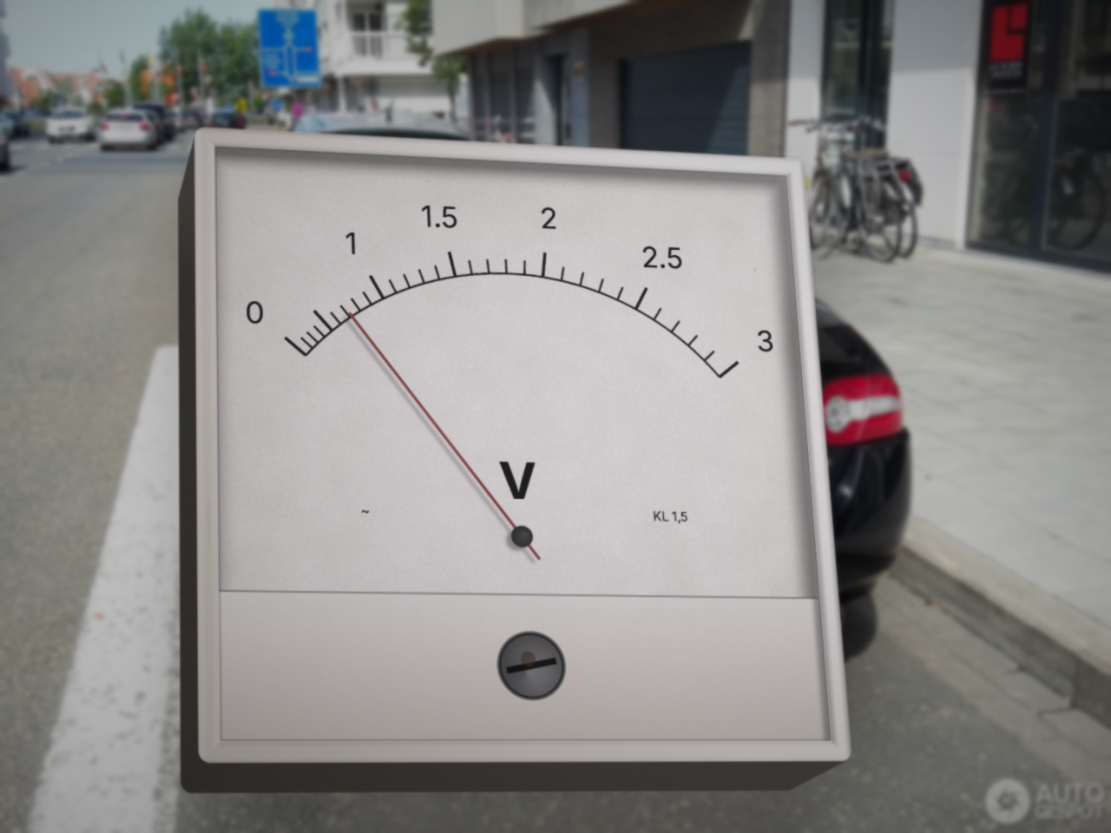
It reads value=0.7 unit=V
